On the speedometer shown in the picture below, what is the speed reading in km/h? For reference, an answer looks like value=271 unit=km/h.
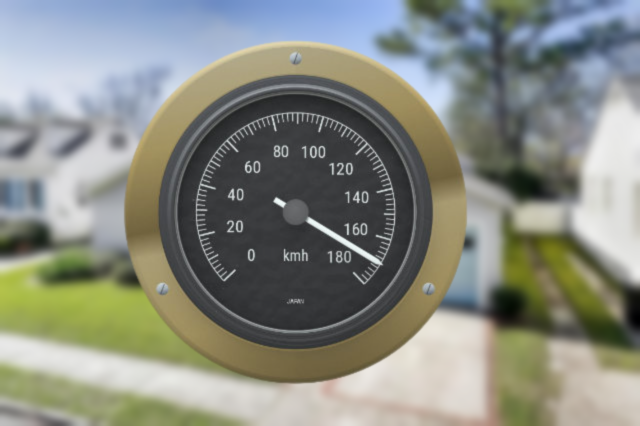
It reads value=170 unit=km/h
